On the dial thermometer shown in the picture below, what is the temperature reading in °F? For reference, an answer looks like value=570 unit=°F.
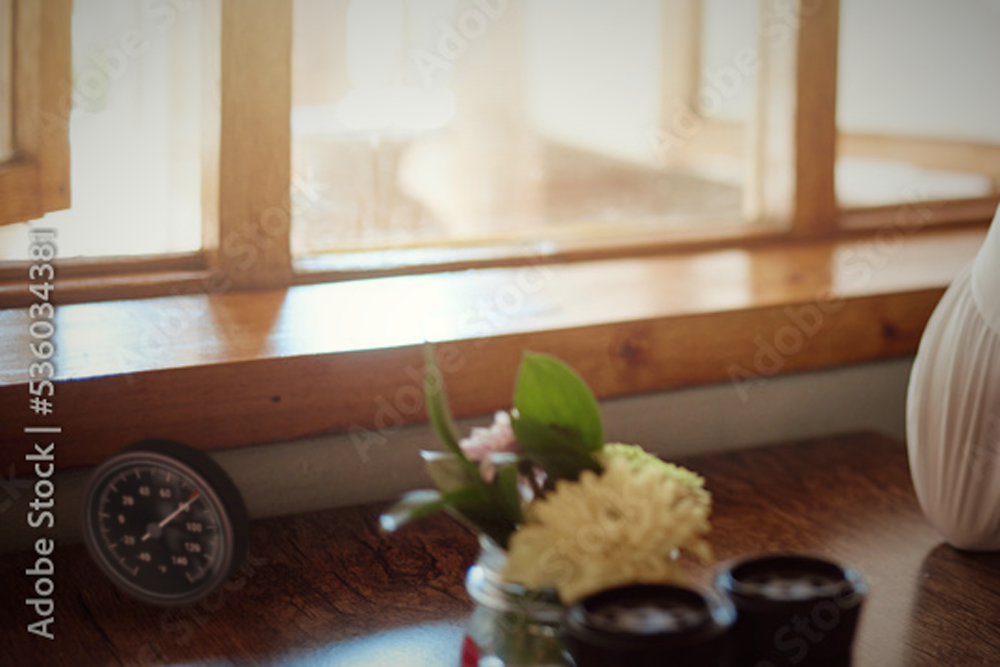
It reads value=80 unit=°F
